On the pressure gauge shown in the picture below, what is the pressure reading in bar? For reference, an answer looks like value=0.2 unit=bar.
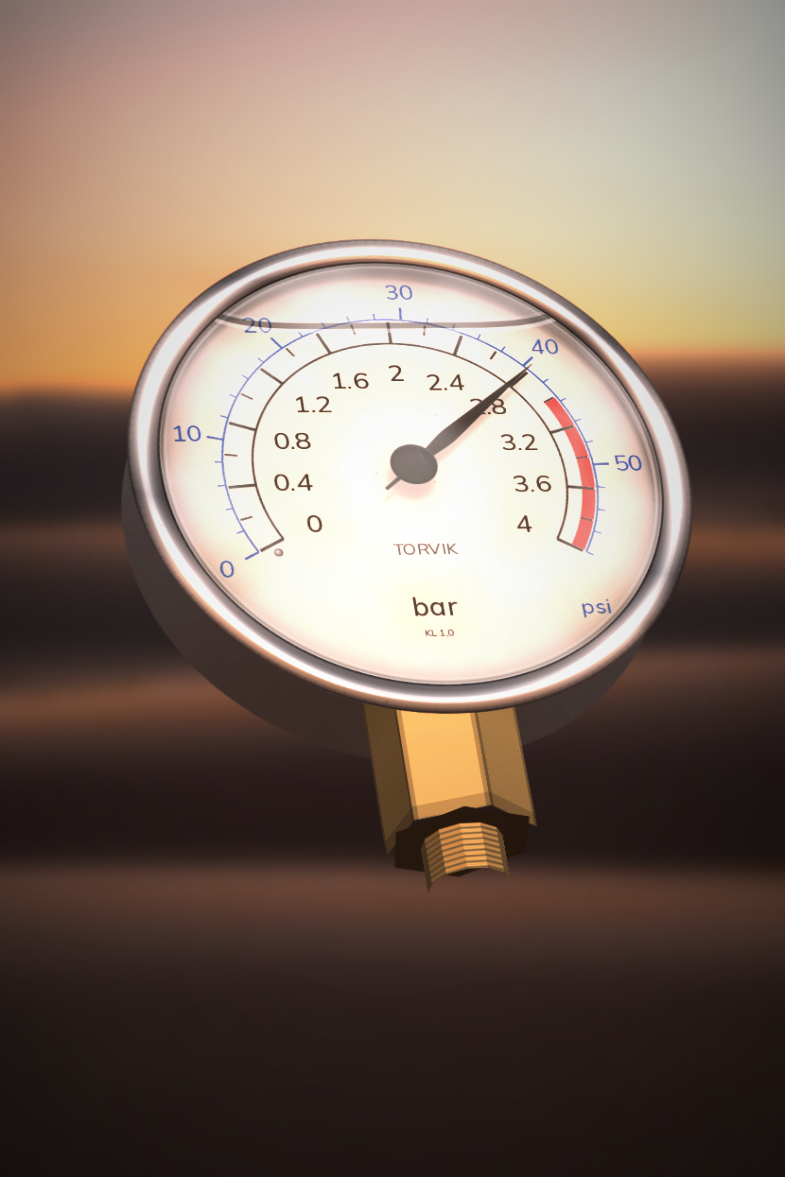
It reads value=2.8 unit=bar
